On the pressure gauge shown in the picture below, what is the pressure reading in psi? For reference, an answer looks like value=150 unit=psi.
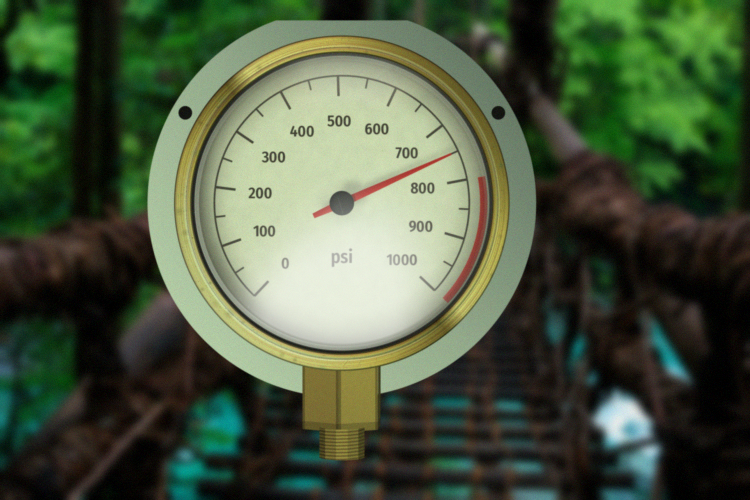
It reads value=750 unit=psi
